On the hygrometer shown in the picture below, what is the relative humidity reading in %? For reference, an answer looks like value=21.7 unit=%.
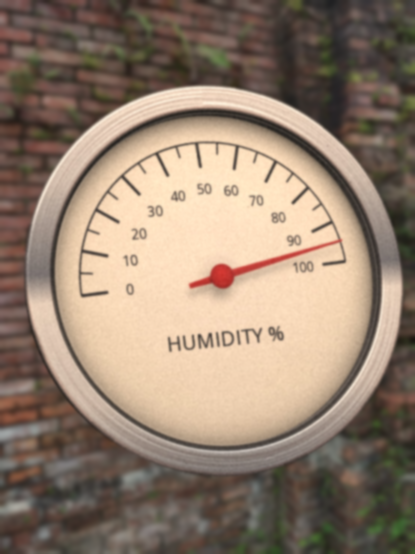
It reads value=95 unit=%
